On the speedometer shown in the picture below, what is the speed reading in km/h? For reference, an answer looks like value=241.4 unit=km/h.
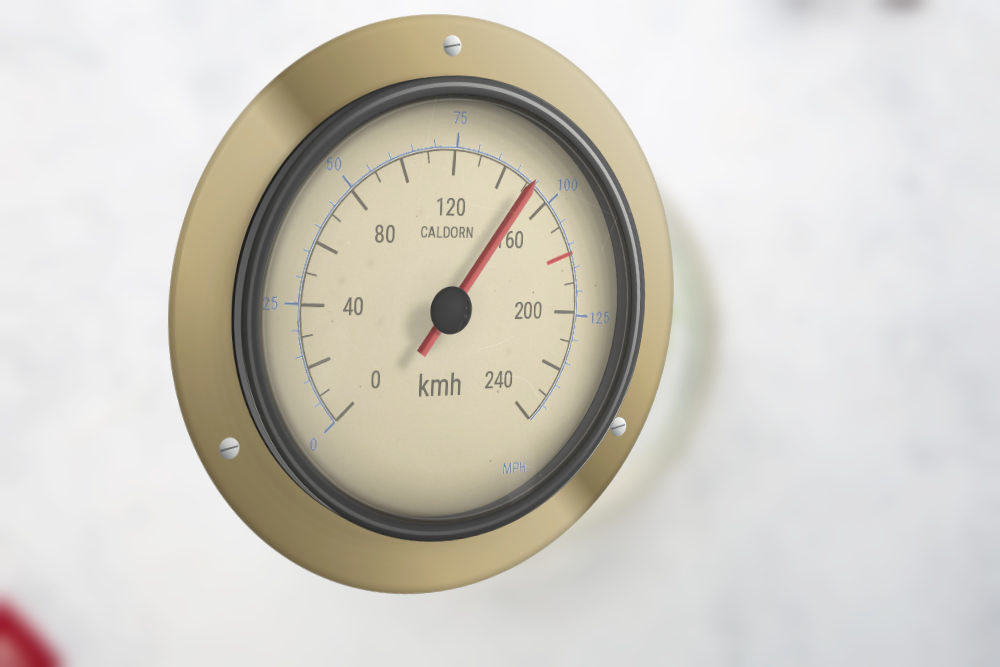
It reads value=150 unit=km/h
